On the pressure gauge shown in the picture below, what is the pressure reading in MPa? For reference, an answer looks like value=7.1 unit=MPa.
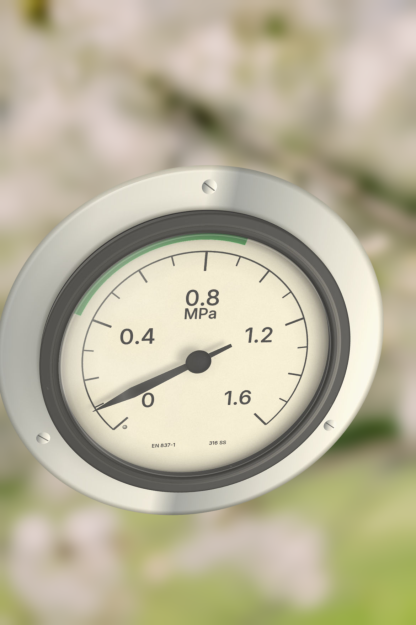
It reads value=0.1 unit=MPa
